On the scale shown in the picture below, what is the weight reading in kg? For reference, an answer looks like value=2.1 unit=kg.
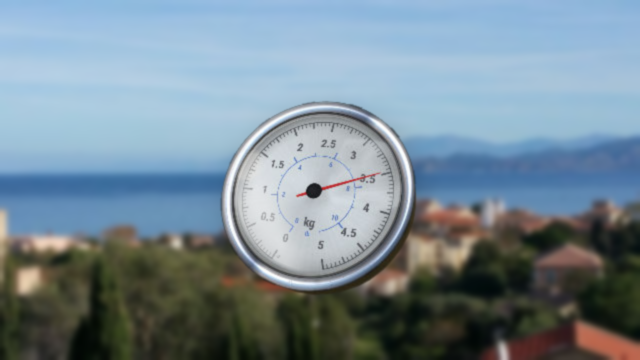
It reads value=3.5 unit=kg
